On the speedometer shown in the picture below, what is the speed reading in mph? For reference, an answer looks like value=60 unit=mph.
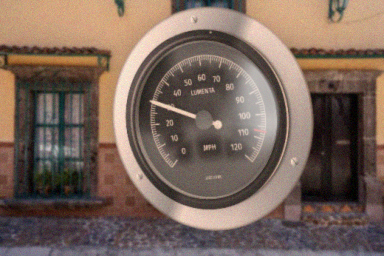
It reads value=30 unit=mph
